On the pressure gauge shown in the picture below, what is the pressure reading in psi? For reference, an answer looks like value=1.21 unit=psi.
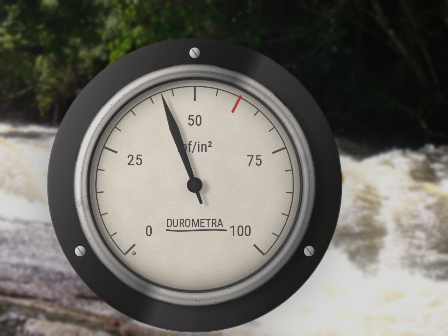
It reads value=42.5 unit=psi
